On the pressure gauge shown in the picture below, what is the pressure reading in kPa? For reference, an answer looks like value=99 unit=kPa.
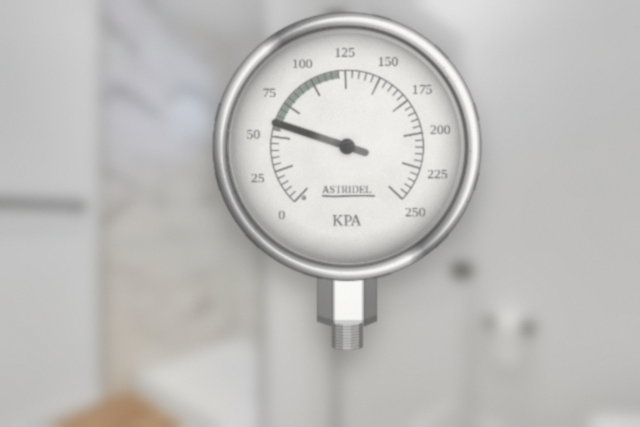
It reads value=60 unit=kPa
